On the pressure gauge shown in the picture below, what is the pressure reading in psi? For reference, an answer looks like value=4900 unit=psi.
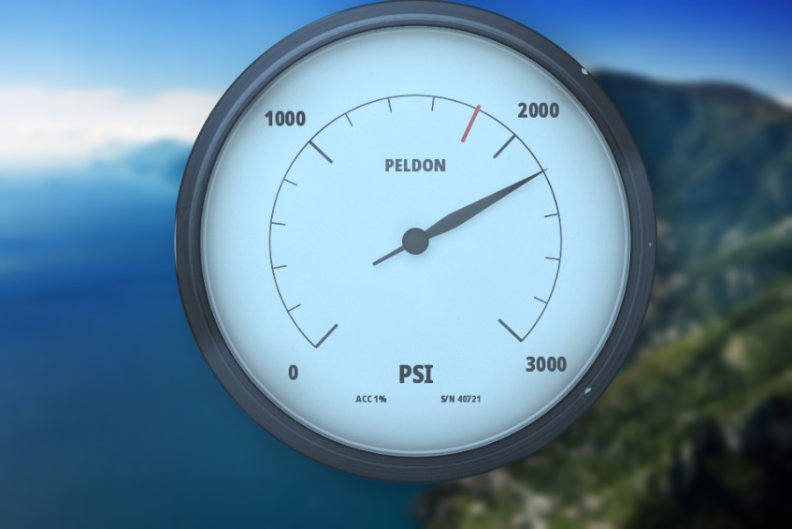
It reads value=2200 unit=psi
